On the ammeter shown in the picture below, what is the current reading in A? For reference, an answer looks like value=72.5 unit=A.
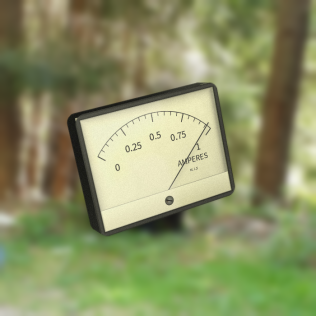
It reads value=0.95 unit=A
